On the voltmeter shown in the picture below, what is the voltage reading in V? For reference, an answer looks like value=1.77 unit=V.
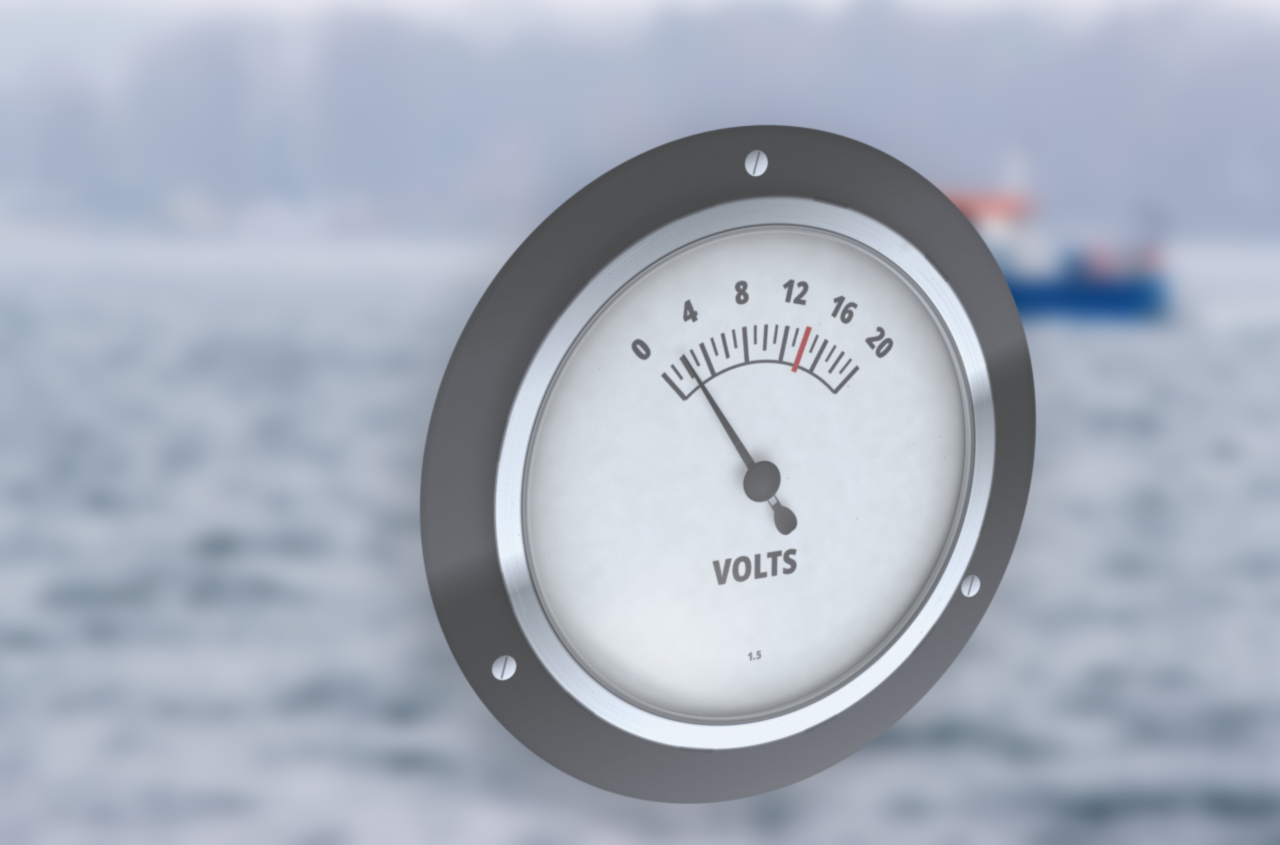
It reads value=2 unit=V
